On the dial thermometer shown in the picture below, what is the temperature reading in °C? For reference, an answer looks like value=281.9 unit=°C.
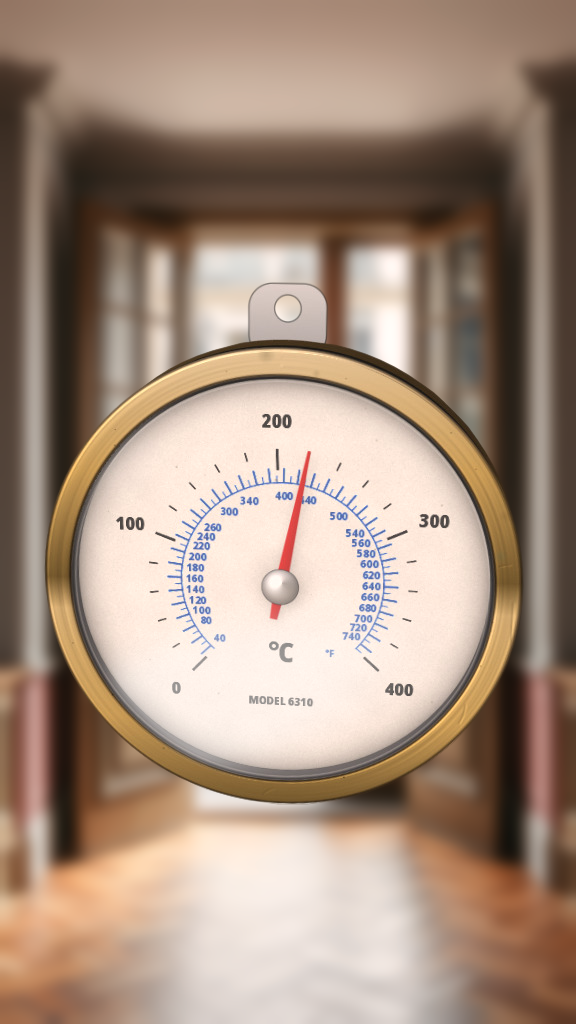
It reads value=220 unit=°C
